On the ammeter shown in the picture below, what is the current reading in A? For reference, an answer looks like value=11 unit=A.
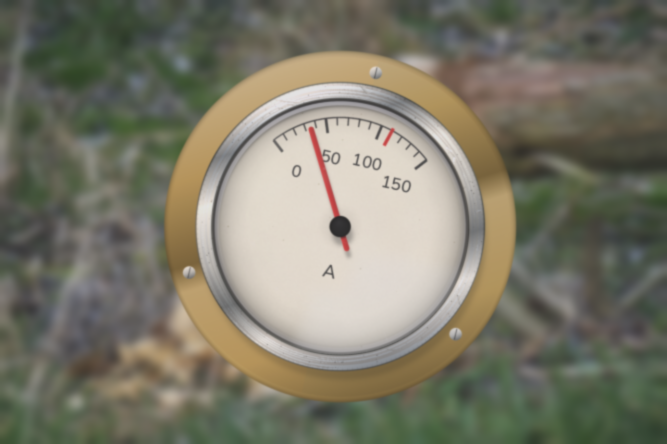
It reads value=35 unit=A
